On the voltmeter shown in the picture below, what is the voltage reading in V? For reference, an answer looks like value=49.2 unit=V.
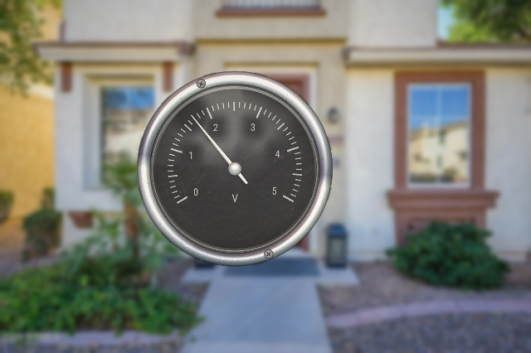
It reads value=1.7 unit=V
